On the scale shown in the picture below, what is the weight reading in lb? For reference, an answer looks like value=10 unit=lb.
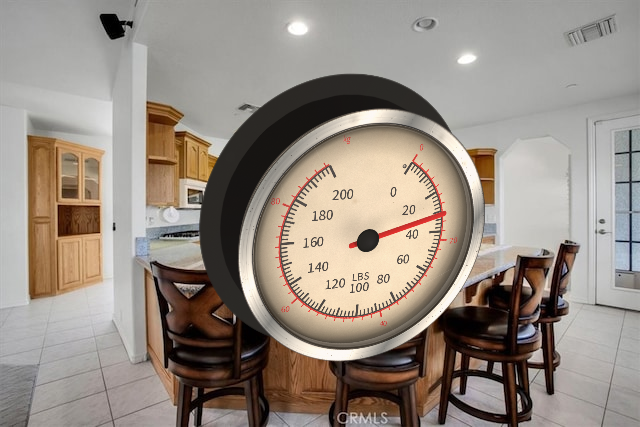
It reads value=30 unit=lb
